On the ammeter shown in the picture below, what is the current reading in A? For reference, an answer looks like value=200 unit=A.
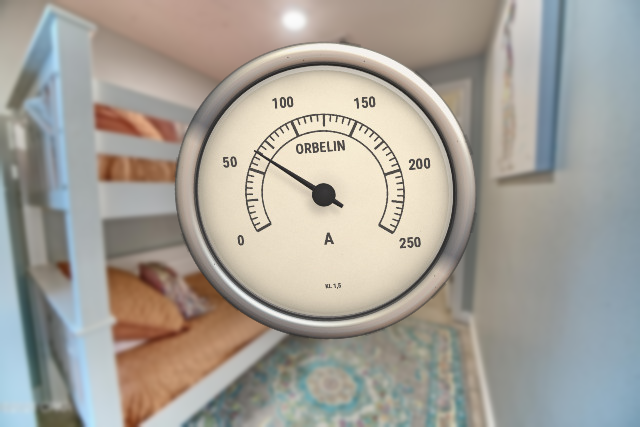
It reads value=65 unit=A
